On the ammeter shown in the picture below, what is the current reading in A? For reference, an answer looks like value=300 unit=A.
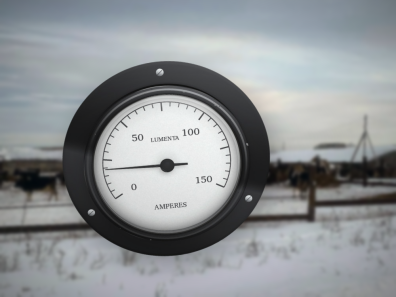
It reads value=20 unit=A
